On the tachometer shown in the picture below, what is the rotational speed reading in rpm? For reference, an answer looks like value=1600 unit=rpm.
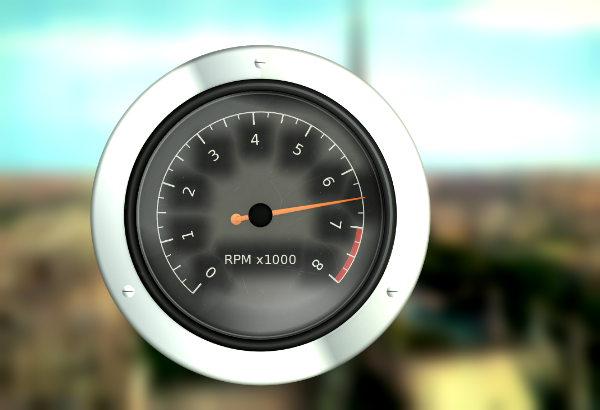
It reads value=6500 unit=rpm
